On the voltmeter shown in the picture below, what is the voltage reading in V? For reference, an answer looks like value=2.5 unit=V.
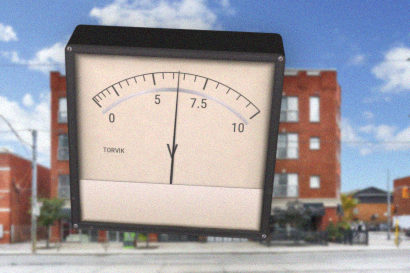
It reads value=6.25 unit=V
